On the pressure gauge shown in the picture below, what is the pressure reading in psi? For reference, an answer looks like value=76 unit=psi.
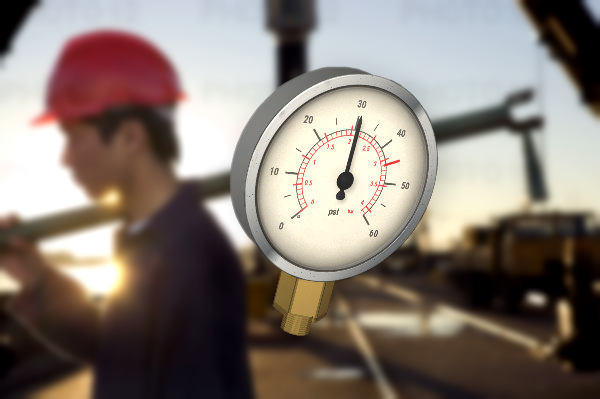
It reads value=30 unit=psi
